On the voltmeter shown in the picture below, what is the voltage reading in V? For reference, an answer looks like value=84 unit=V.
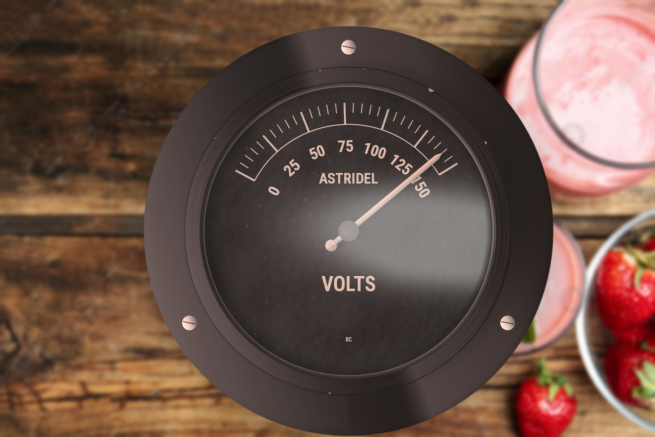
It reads value=140 unit=V
